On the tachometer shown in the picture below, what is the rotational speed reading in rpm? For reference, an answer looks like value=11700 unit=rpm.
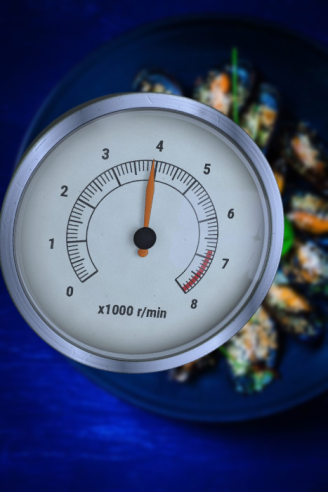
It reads value=3900 unit=rpm
